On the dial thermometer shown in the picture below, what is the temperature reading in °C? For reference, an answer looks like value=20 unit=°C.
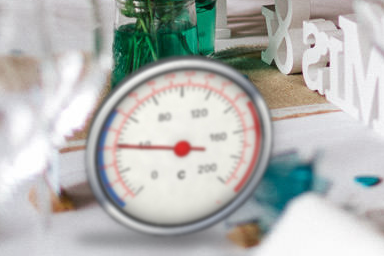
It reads value=40 unit=°C
